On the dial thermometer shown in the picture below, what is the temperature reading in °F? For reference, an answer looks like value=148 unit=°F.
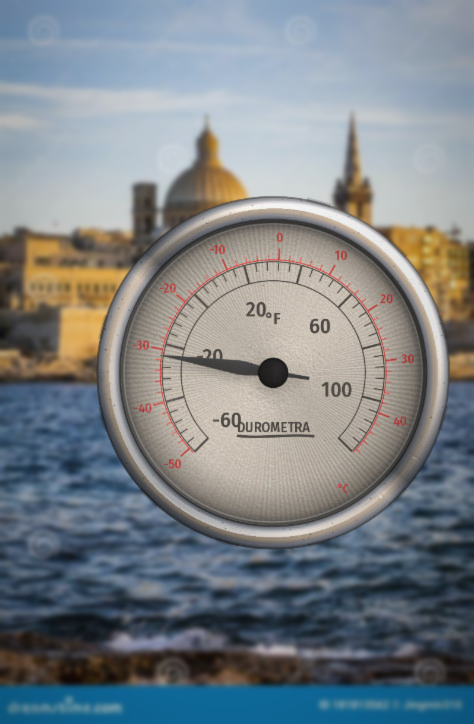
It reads value=-24 unit=°F
